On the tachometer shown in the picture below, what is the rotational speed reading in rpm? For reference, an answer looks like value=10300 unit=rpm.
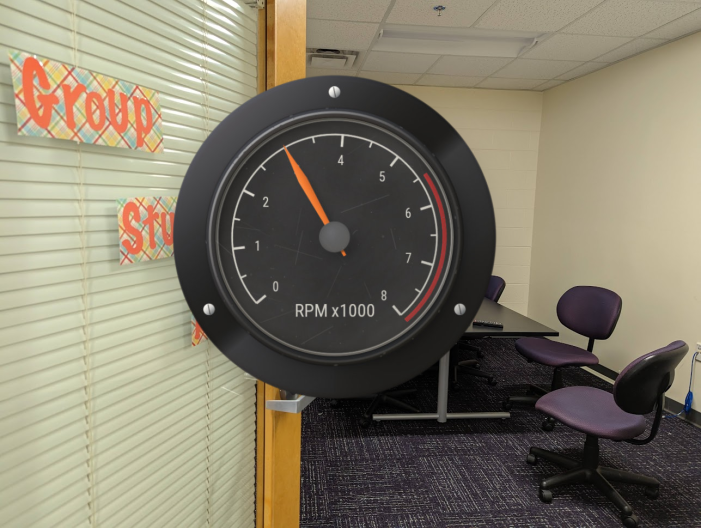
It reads value=3000 unit=rpm
